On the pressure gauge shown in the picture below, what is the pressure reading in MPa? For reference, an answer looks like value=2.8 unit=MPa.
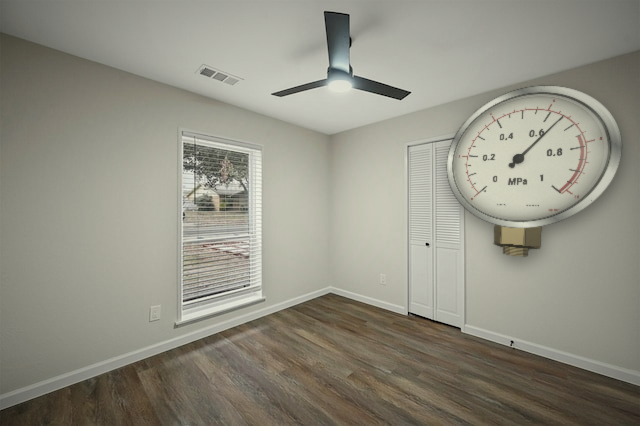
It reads value=0.65 unit=MPa
